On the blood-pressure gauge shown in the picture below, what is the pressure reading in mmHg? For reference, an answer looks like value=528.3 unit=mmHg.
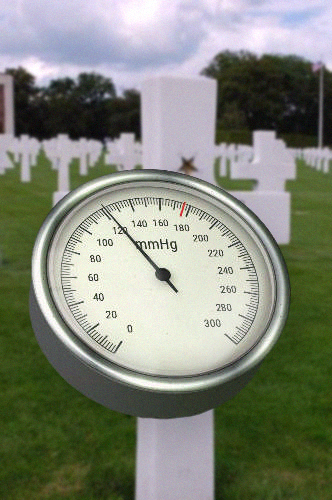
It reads value=120 unit=mmHg
